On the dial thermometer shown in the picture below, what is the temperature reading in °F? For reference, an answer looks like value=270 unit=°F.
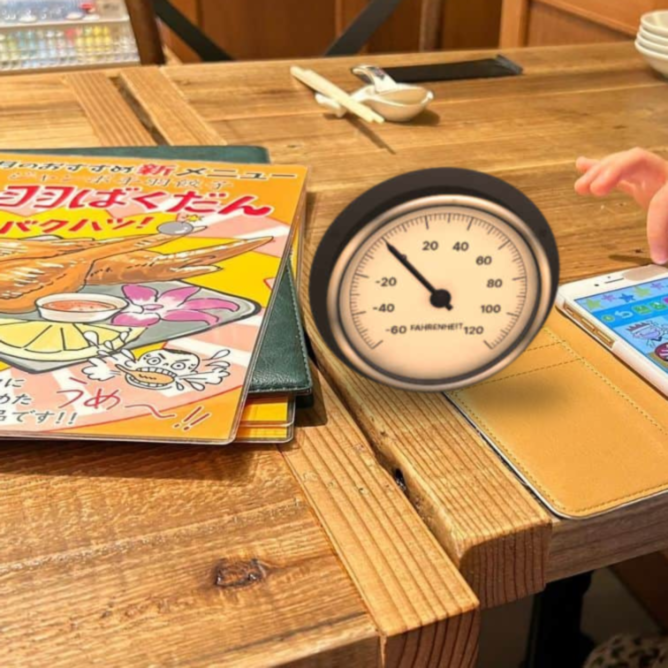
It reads value=0 unit=°F
